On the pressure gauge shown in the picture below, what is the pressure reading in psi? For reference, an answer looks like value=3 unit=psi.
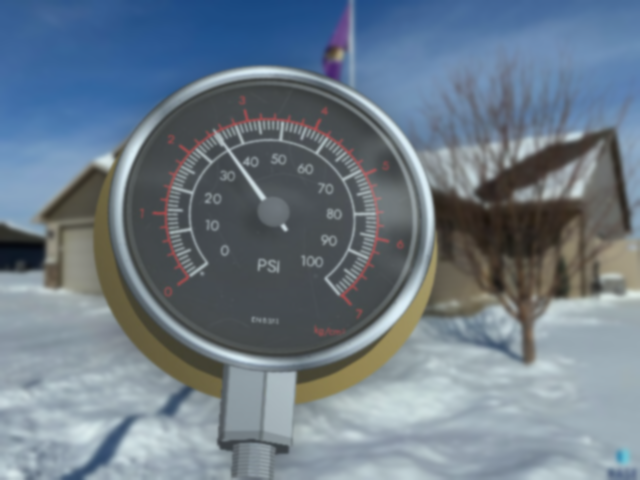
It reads value=35 unit=psi
